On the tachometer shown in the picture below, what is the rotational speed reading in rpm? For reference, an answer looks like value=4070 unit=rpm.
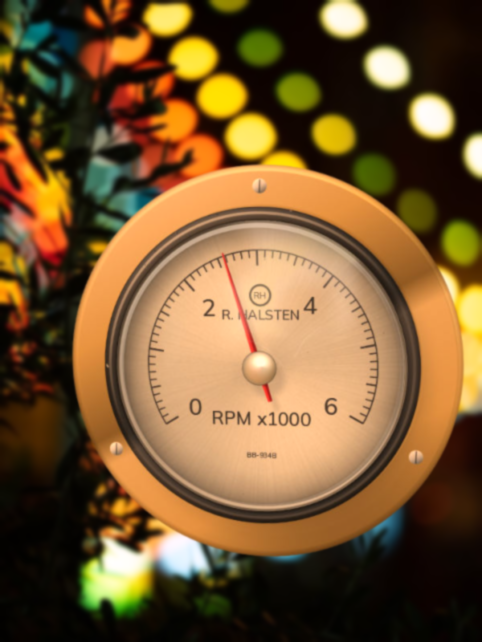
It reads value=2600 unit=rpm
